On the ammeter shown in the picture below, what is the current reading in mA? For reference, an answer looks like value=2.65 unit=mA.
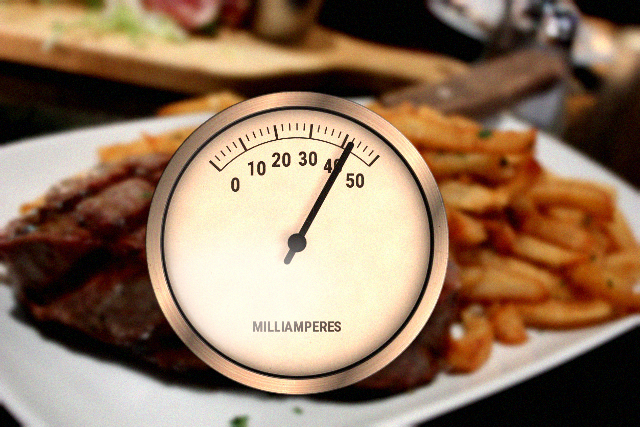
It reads value=42 unit=mA
